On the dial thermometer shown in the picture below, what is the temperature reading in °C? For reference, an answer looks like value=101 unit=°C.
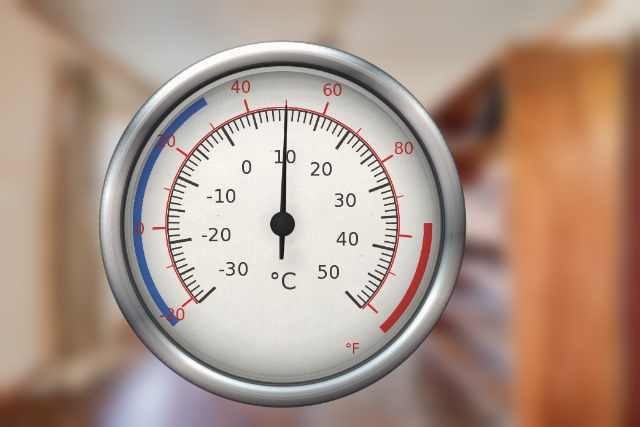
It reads value=10 unit=°C
